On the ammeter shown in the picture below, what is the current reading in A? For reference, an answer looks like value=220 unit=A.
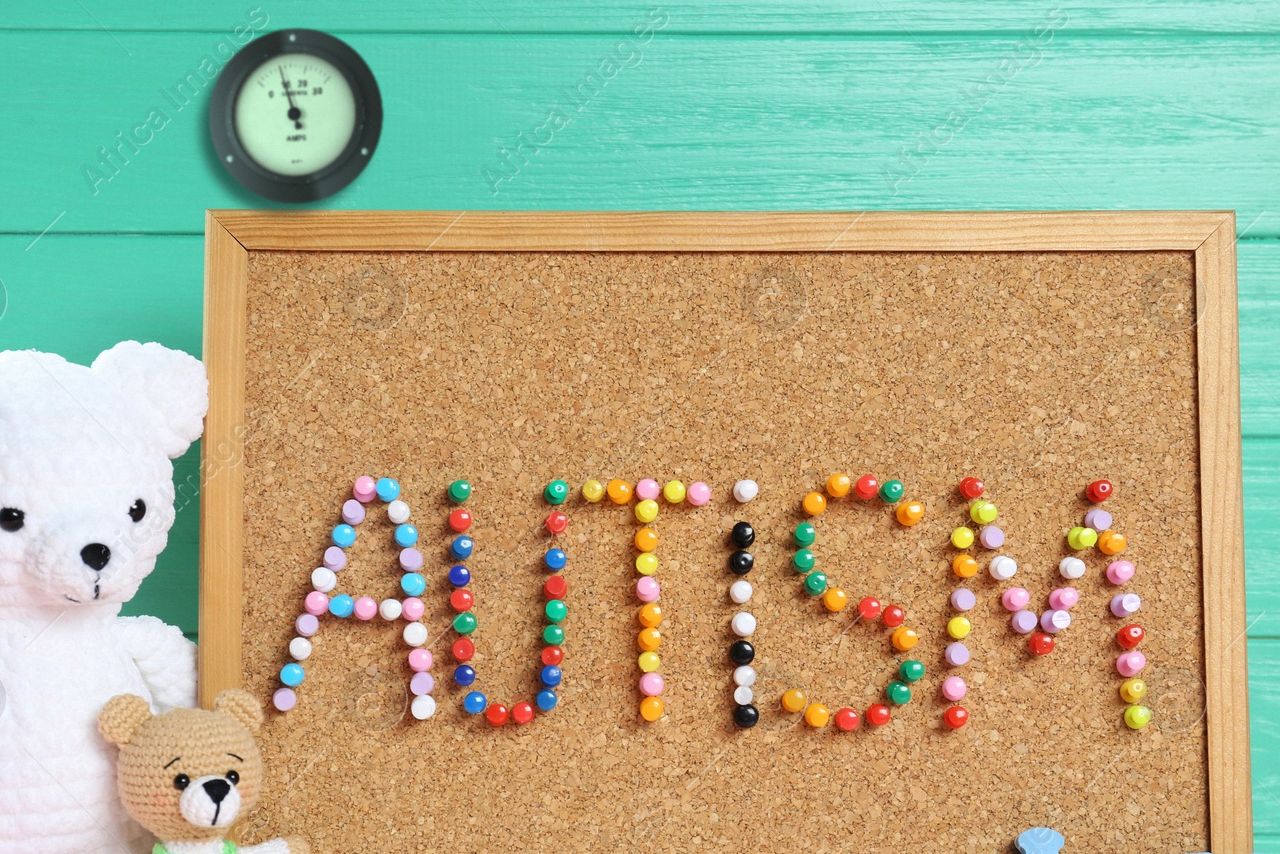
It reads value=10 unit=A
